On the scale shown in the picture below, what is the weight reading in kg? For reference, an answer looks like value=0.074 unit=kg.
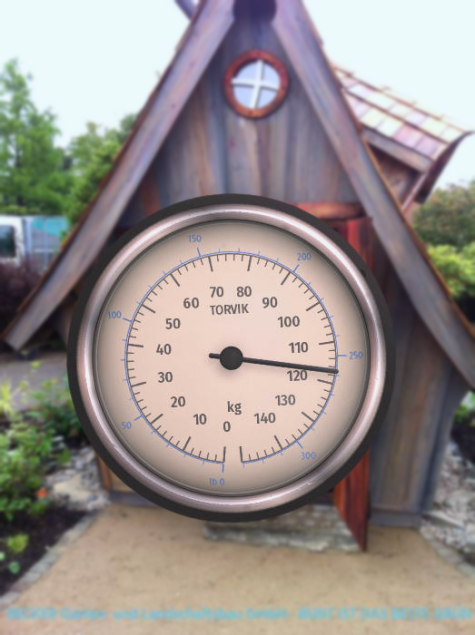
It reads value=117 unit=kg
